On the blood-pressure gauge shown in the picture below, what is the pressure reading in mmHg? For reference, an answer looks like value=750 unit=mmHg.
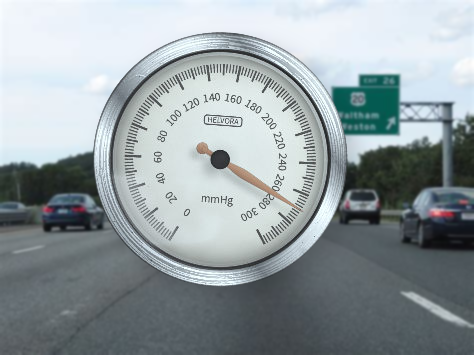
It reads value=270 unit=mmHg
